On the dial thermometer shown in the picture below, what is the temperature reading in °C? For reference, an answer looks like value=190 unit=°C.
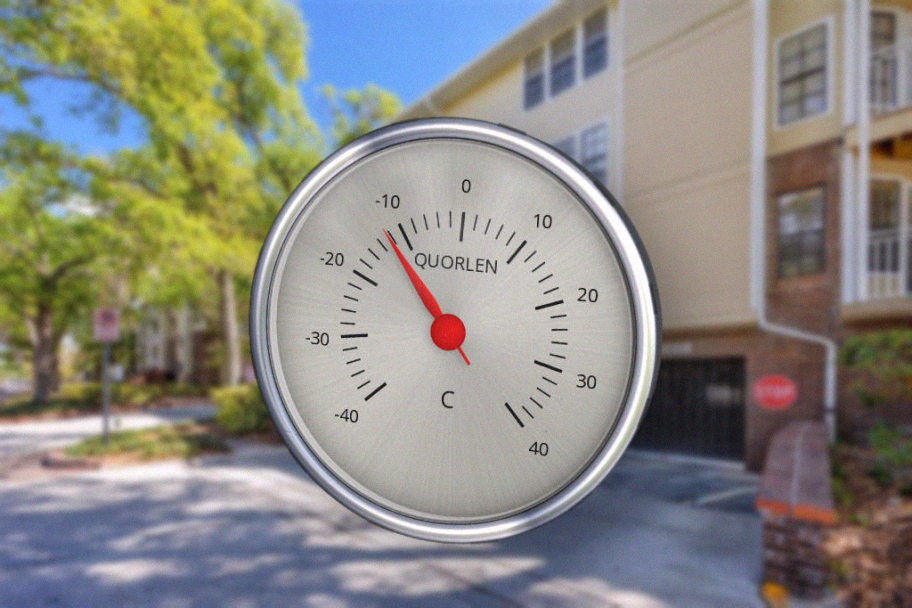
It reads value=-12 unit=°C
